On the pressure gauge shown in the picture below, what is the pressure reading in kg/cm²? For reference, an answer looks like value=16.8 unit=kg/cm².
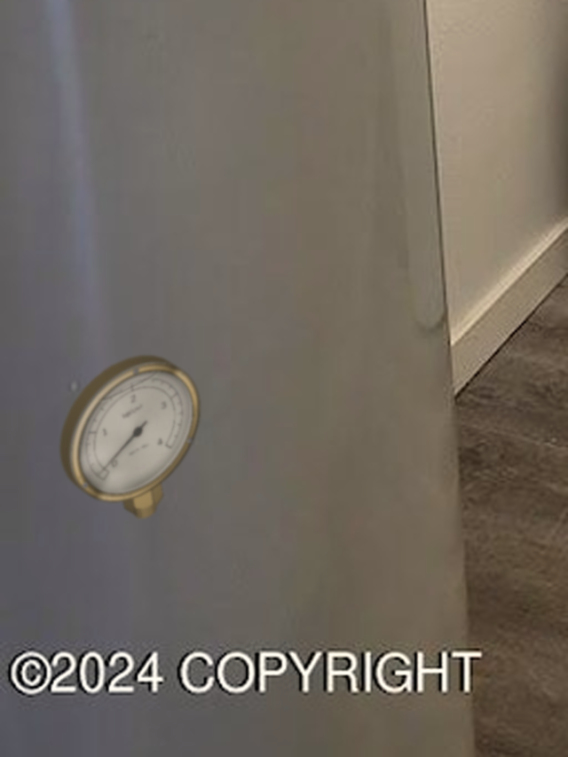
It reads value=0.2 unit=kg/cm²
